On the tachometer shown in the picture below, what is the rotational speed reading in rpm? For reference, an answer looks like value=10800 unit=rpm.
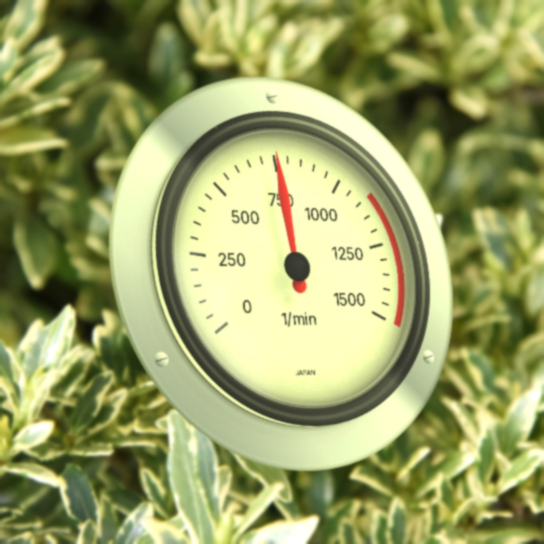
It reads value=750 unit=rpm
